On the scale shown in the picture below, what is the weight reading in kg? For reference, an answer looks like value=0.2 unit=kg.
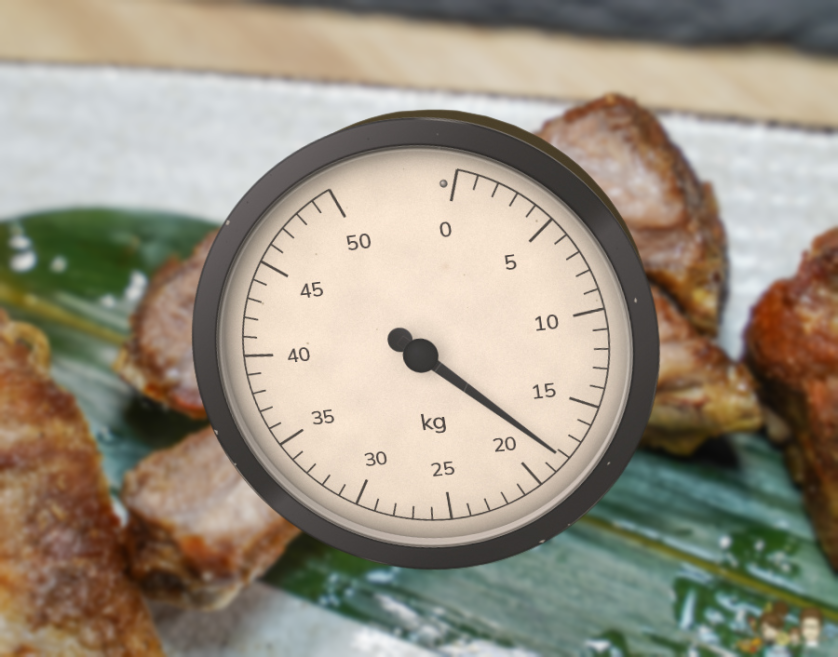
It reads value=18 unit=kg
